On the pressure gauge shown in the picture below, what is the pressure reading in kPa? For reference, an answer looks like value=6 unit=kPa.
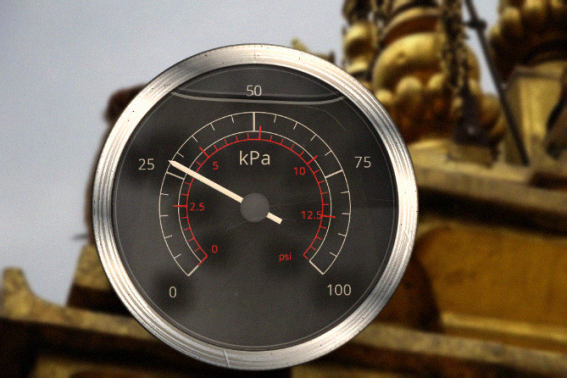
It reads value=27.5 unit=kPa
